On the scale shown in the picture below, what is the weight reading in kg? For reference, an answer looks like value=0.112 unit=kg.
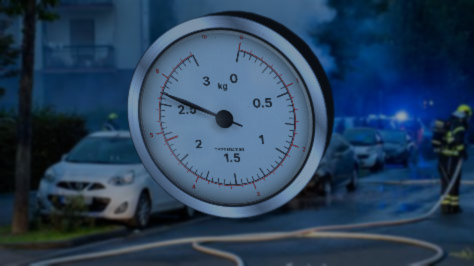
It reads value=2.6 unit=kg
